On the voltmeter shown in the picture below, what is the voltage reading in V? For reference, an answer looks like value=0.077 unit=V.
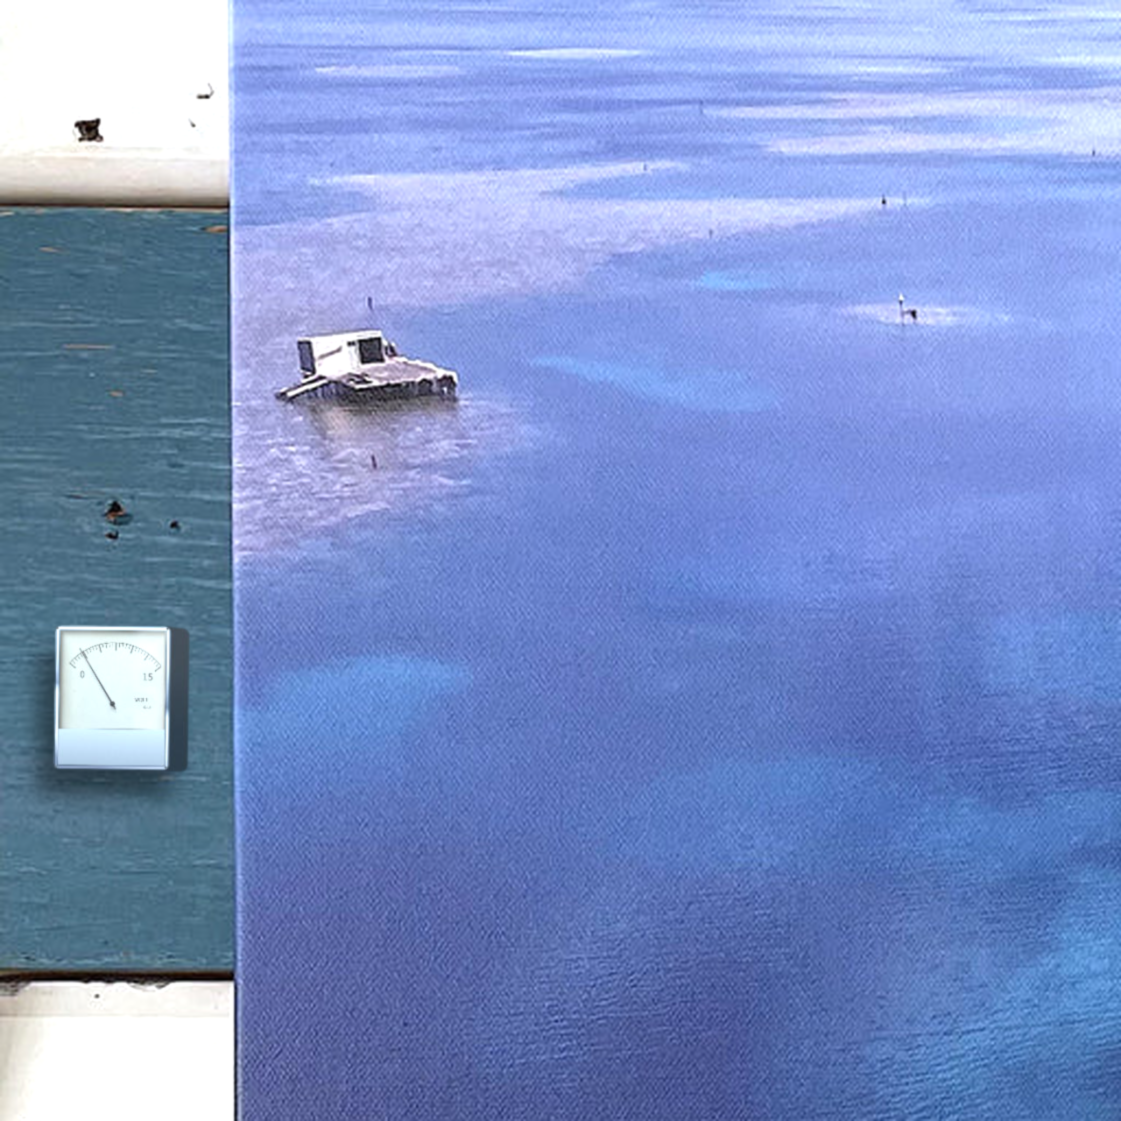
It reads value=2.5 unit=V
